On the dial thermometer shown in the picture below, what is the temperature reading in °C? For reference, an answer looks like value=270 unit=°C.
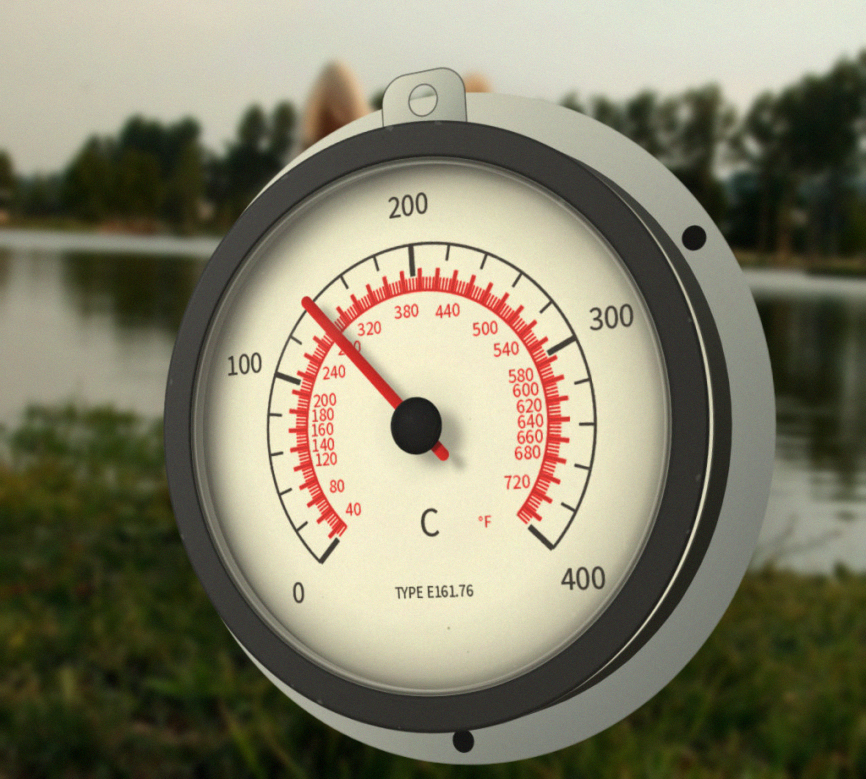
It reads value=140 unit=°C
